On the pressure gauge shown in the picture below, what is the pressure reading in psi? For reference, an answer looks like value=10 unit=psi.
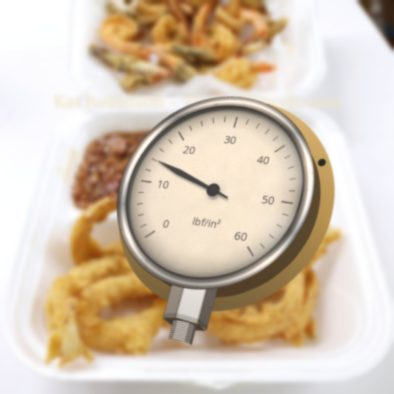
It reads value=14 unit=psi
